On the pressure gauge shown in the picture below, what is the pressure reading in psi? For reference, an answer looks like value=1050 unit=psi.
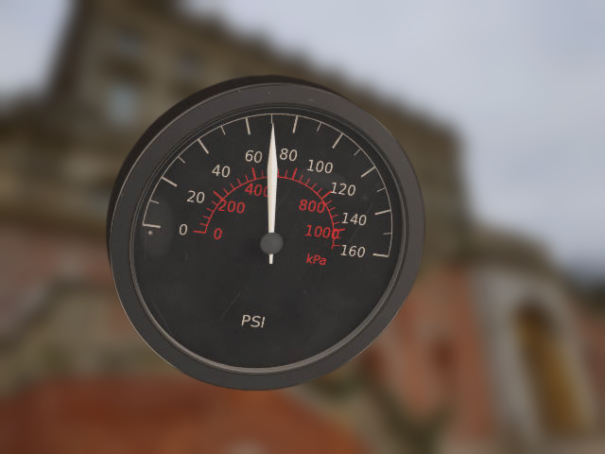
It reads value=70 unit=psi
